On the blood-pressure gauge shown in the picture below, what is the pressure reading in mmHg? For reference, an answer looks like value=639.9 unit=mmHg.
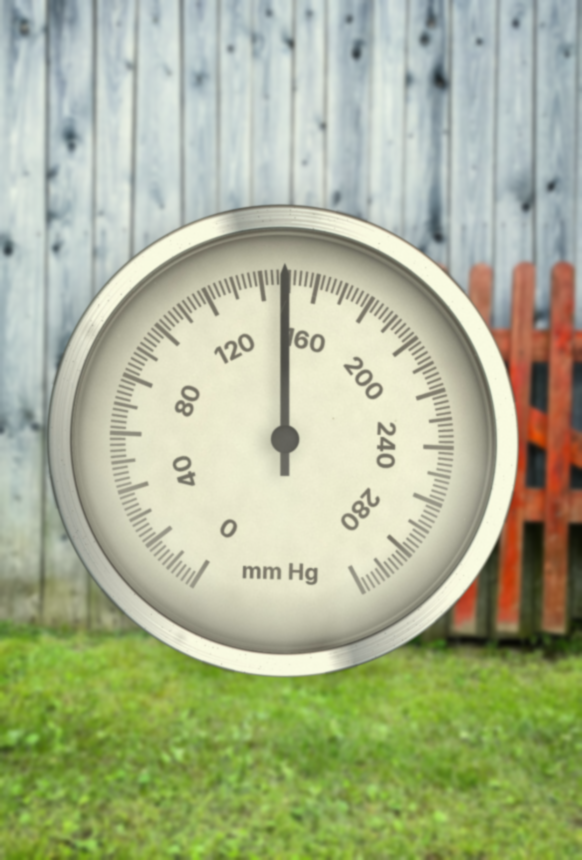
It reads value=148 unit=mmHg
